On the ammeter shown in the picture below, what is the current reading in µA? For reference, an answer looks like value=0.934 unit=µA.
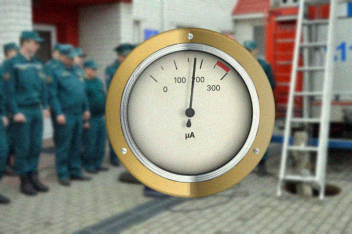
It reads value=175 unit=µA
